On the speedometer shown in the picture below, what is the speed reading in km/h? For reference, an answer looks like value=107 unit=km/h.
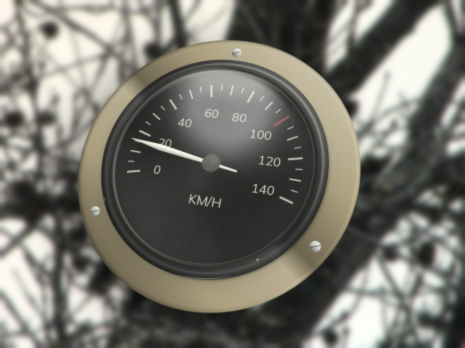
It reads value=15 unit=km/h
